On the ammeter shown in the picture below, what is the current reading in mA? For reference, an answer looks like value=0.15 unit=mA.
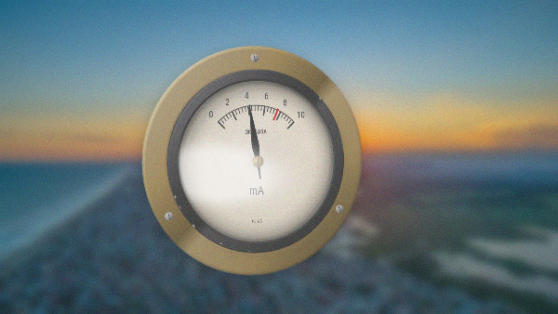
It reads value=4 unit=mA
